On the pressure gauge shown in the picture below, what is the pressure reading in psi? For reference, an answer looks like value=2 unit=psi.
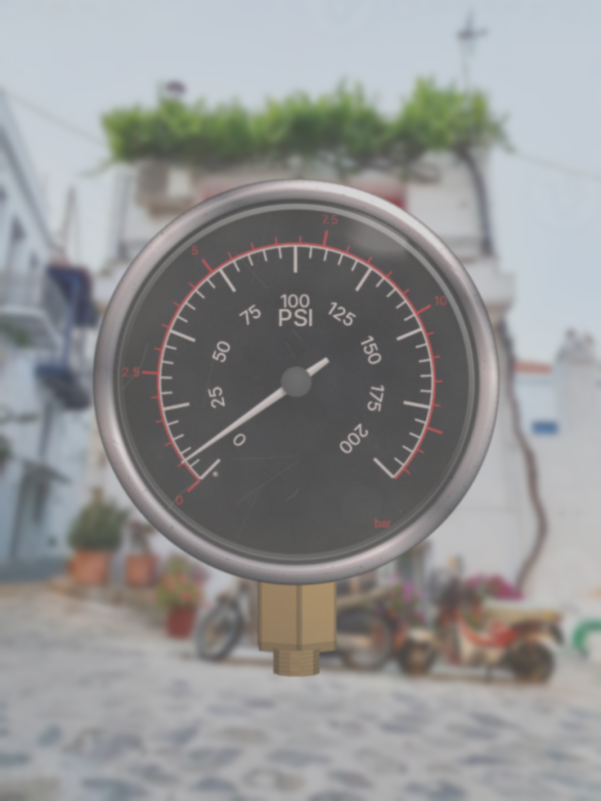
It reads value=7.5 unit=psi
